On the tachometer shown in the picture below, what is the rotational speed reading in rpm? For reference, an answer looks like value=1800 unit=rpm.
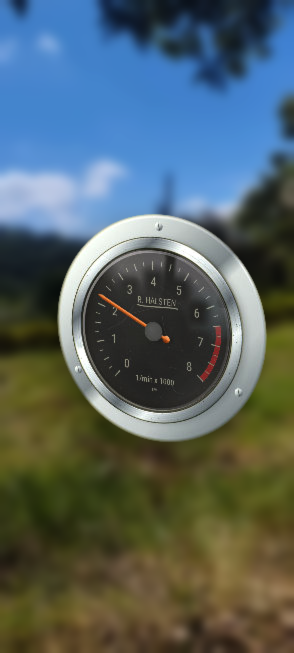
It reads value=2250 unit=rpm
